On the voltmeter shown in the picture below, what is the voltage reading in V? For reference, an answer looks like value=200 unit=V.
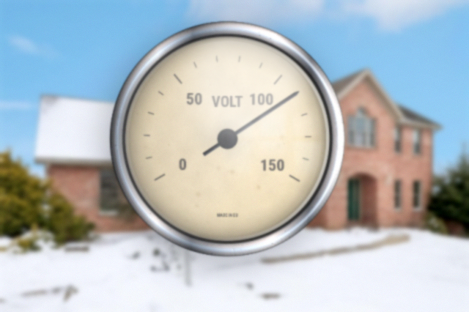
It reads value=110 unit=V
